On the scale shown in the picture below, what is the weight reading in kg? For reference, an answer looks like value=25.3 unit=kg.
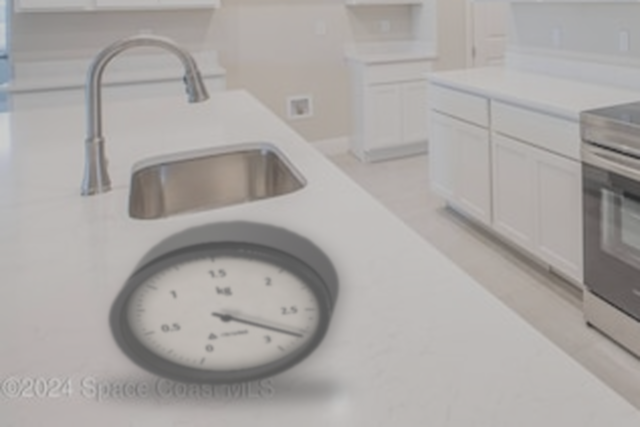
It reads value=2.75 unit=kg
